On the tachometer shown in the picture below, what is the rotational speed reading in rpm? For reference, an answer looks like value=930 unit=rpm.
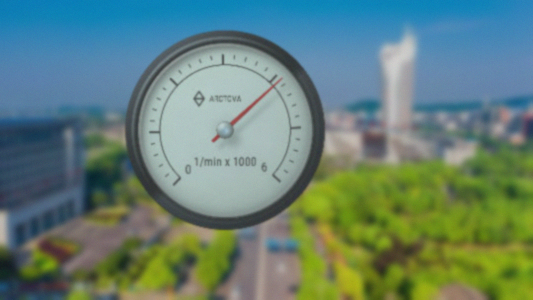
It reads value=4100 unit=rpm
